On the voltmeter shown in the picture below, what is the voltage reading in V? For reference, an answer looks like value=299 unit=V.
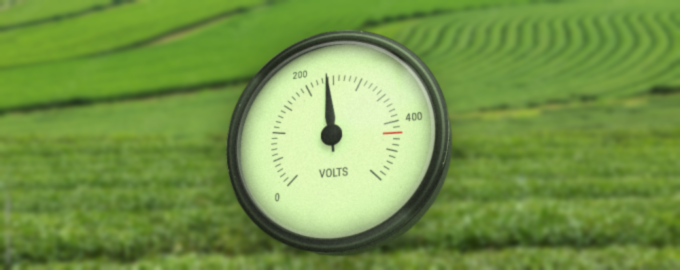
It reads value=240 unit=V
